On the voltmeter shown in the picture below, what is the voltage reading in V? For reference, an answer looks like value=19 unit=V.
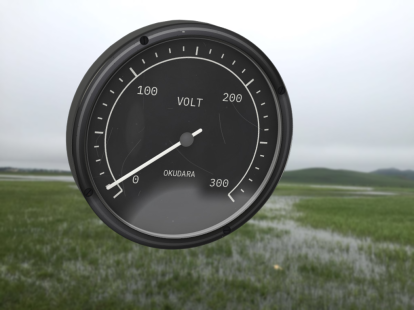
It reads value=10 unit=V
